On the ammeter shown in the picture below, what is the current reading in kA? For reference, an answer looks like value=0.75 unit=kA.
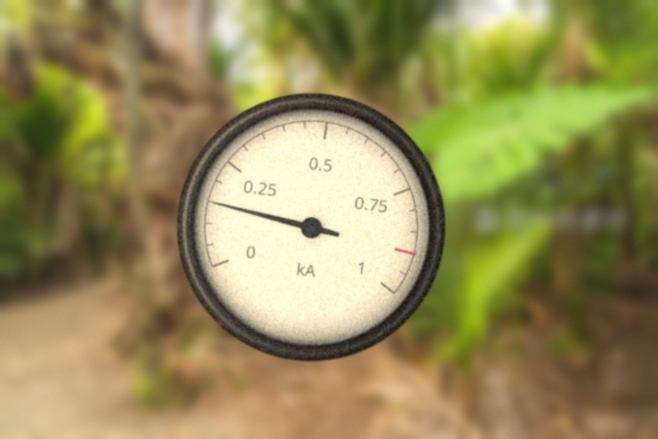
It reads value=0.15 unit=kA
